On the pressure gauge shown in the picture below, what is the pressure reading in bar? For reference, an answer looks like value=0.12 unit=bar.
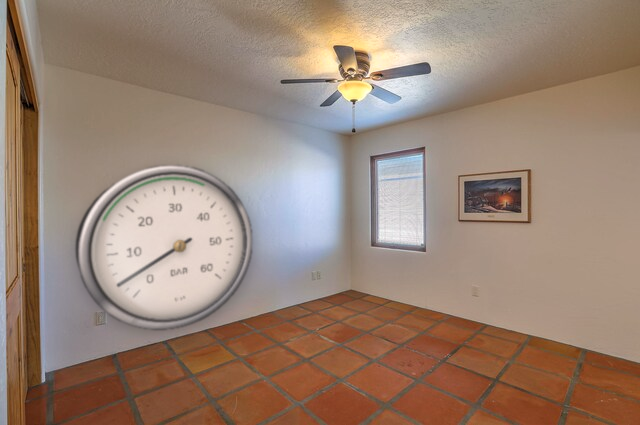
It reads value=4 unit=bar
